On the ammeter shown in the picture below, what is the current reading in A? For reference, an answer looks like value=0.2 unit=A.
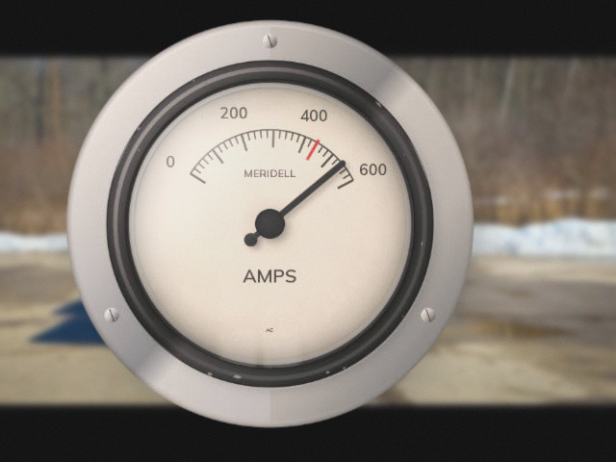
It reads value=540 unit=A
